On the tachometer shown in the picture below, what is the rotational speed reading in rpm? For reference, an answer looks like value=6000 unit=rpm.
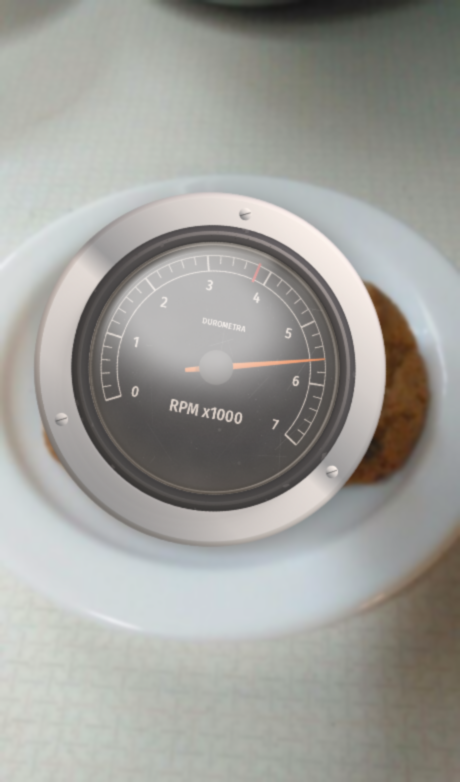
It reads value=5600 unit=rpm
